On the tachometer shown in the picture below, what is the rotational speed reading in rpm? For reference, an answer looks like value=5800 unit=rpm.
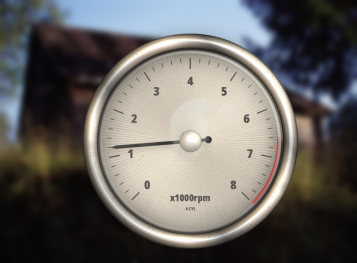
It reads value=1200 unit=rpm
